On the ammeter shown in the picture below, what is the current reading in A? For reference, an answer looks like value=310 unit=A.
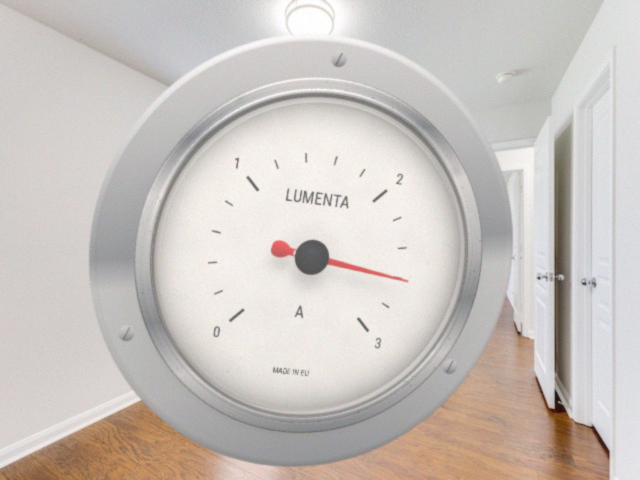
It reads value=2.6 unit=A
